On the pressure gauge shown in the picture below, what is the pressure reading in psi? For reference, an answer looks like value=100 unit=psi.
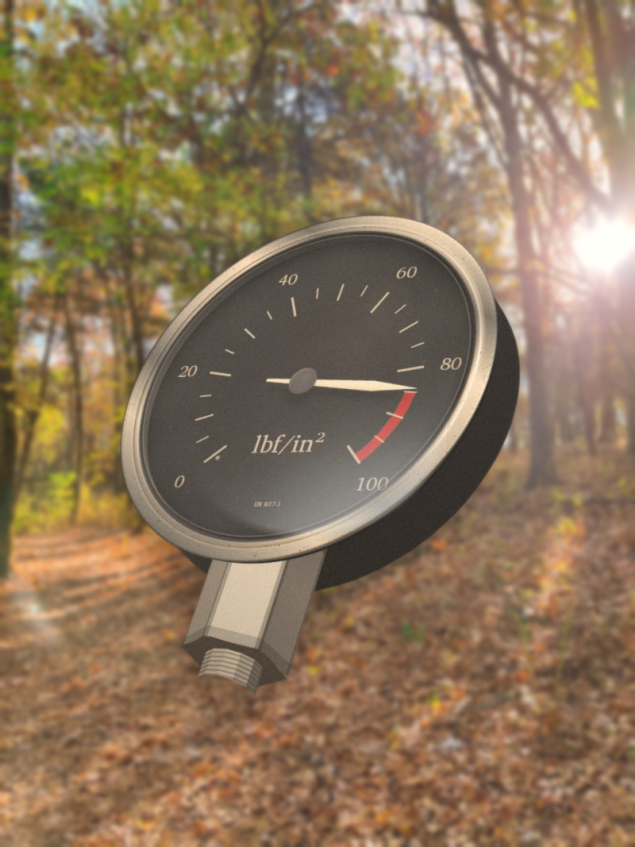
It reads value=85 unit=psi
